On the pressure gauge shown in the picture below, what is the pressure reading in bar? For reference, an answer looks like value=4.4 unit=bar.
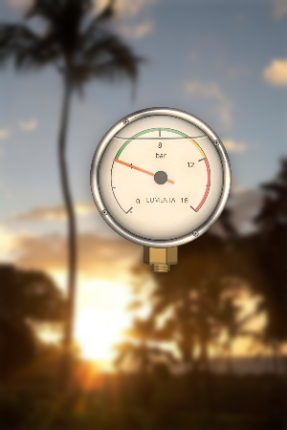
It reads value=4 unit=bar
